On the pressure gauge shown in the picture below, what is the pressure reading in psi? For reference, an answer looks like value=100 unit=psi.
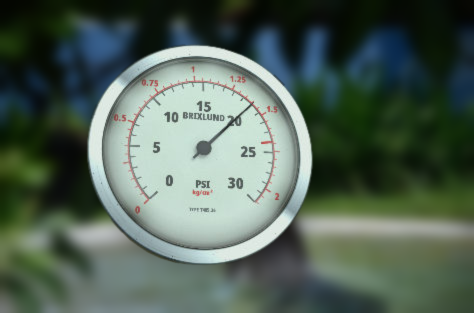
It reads value=20 unit=psi
